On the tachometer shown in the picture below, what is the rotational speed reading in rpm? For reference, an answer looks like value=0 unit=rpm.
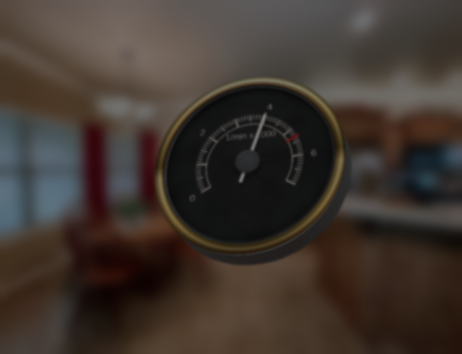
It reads value=4000 unit=rpm
